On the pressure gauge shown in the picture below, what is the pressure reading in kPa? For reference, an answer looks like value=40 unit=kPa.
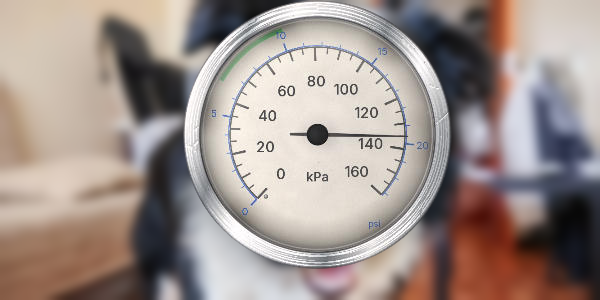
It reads value=135 unit=kPa
